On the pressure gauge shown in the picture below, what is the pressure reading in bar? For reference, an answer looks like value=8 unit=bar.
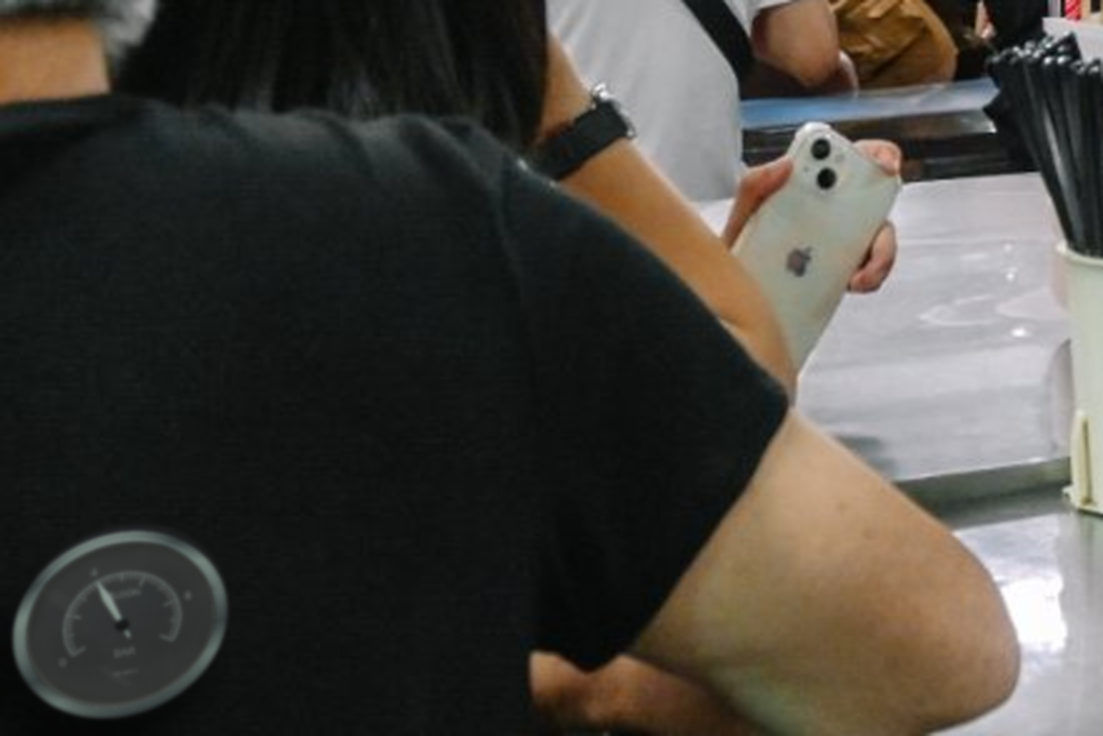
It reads value=4 unit=bar
